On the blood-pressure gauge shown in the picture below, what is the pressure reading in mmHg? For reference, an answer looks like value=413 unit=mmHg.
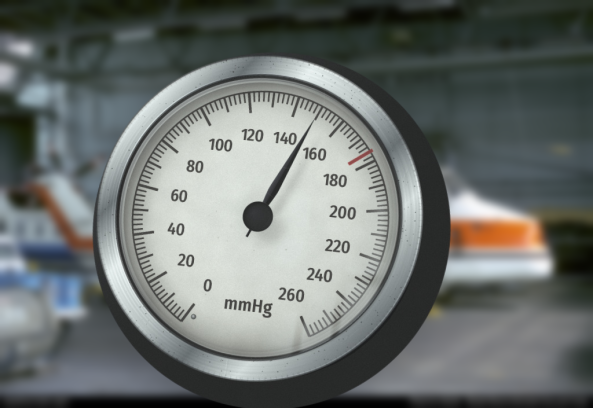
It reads value=150 unit=mmHg
